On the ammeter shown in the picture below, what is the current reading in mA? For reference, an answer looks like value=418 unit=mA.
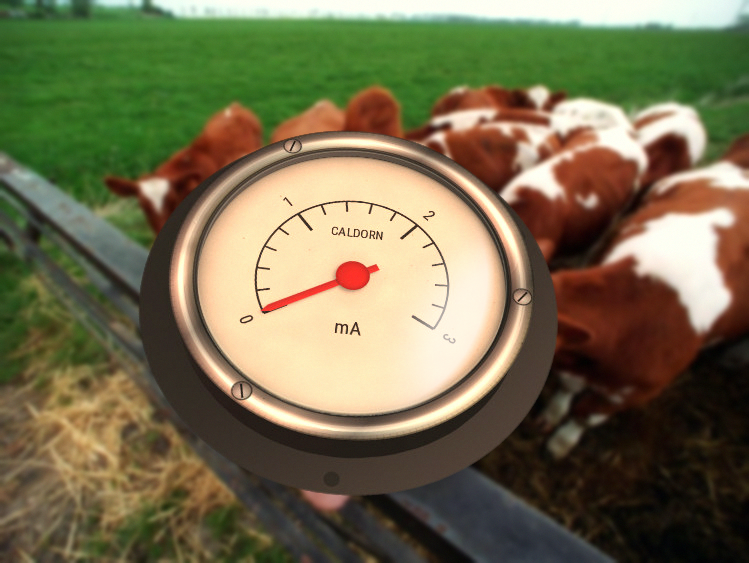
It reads value=0 unit=mA
